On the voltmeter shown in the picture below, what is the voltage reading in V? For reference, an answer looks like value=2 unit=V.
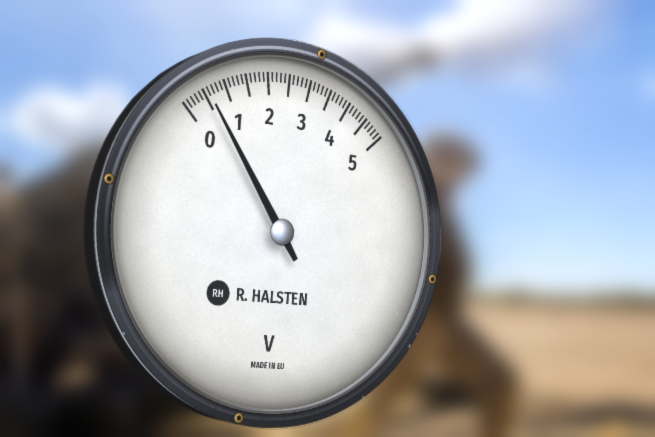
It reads value=0.5 unit=V
